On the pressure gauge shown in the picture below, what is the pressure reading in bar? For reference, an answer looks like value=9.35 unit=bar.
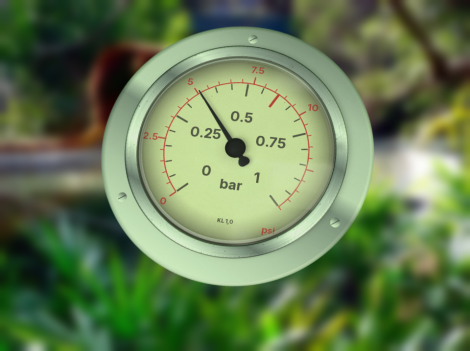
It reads value=0.35 unit=bar
